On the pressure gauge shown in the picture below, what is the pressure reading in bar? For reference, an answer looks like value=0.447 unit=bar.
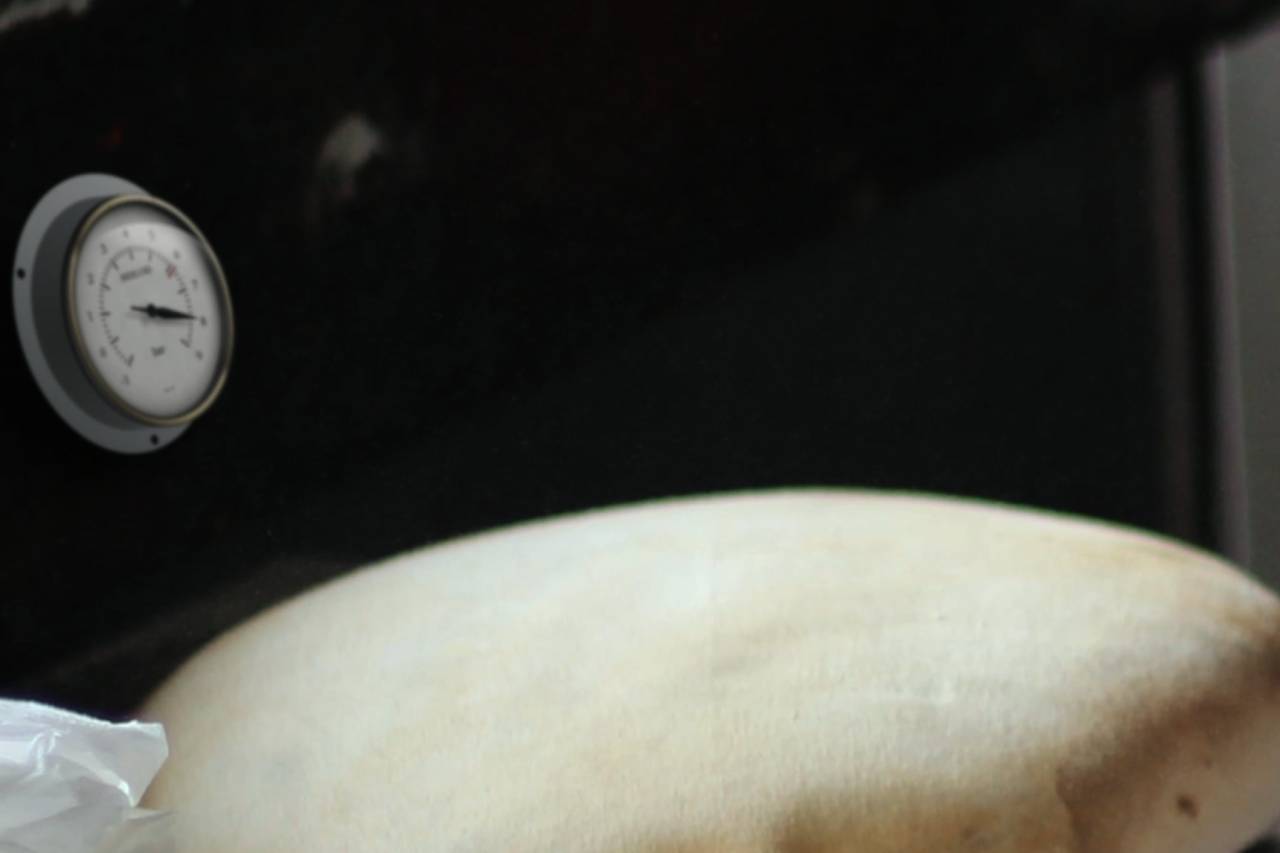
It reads value=8 unit=bar
